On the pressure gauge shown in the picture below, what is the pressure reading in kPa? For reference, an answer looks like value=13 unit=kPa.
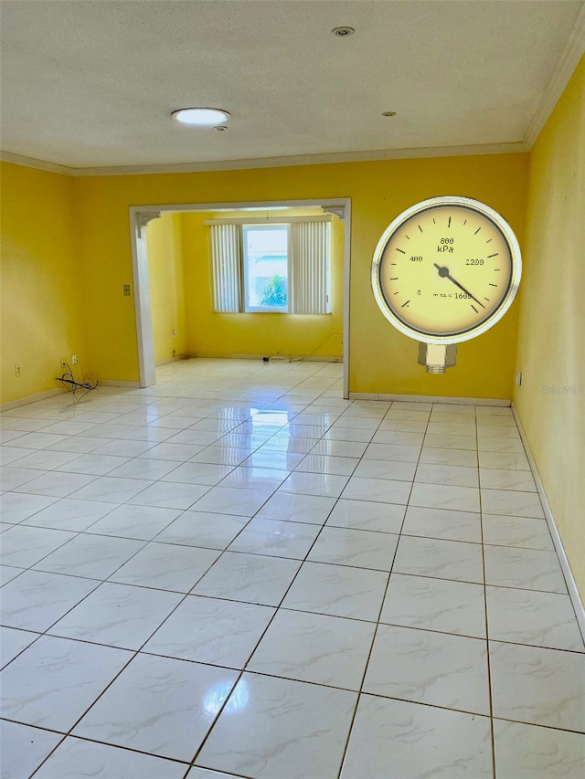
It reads value=1550 unit=kPa
